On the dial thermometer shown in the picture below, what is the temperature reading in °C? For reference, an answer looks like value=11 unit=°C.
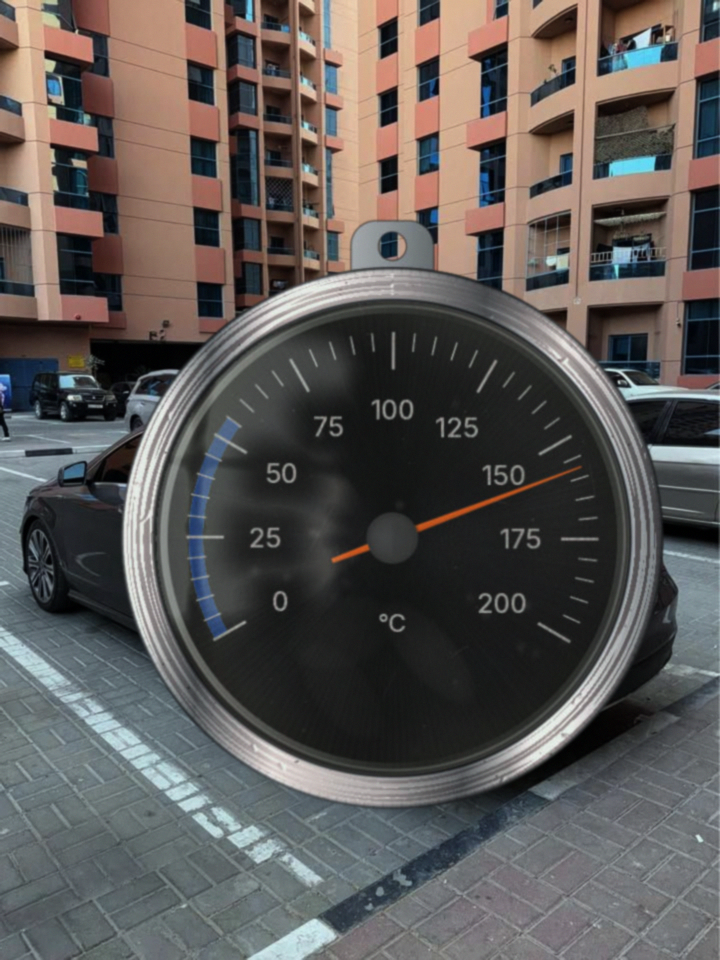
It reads value=157.5 unit=°C
